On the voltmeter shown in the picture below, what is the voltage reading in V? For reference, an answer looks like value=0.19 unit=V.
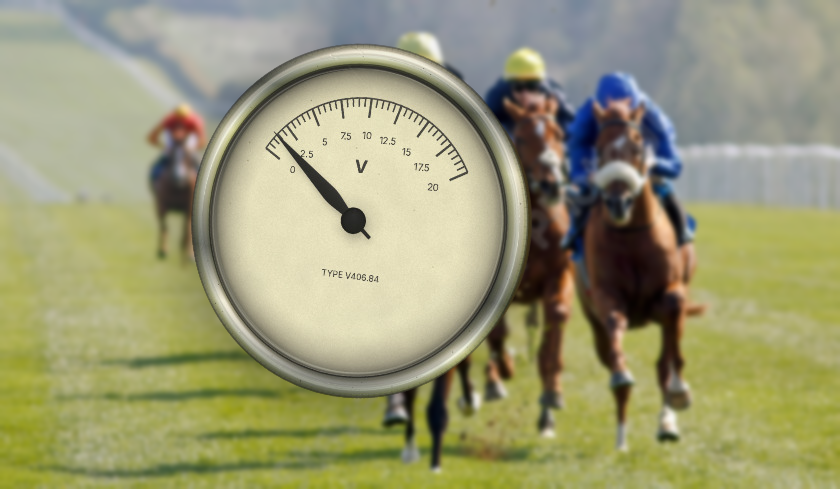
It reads value=1.5 unit=V
